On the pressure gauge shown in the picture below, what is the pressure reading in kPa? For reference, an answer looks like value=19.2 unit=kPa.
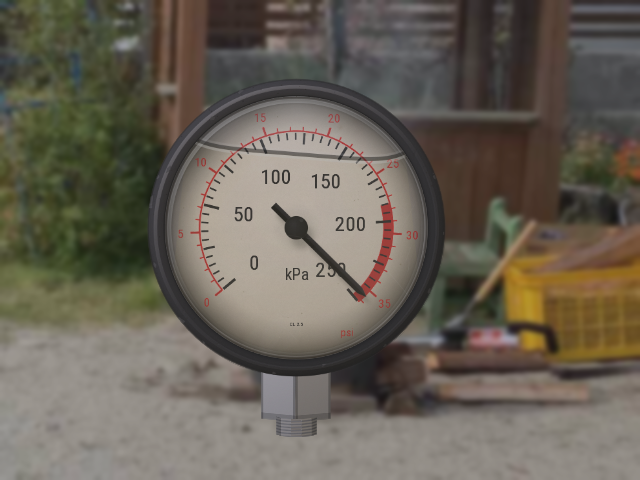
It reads value=245 unit=kPa
